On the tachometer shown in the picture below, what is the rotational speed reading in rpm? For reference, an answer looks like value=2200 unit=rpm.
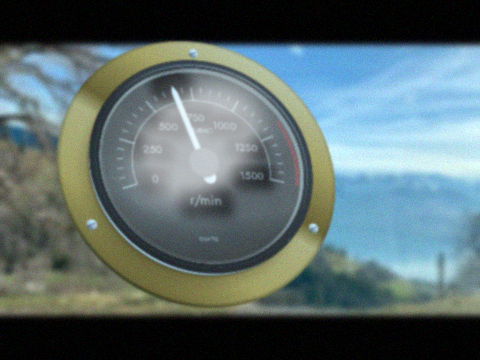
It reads value=650 unit=rpm
